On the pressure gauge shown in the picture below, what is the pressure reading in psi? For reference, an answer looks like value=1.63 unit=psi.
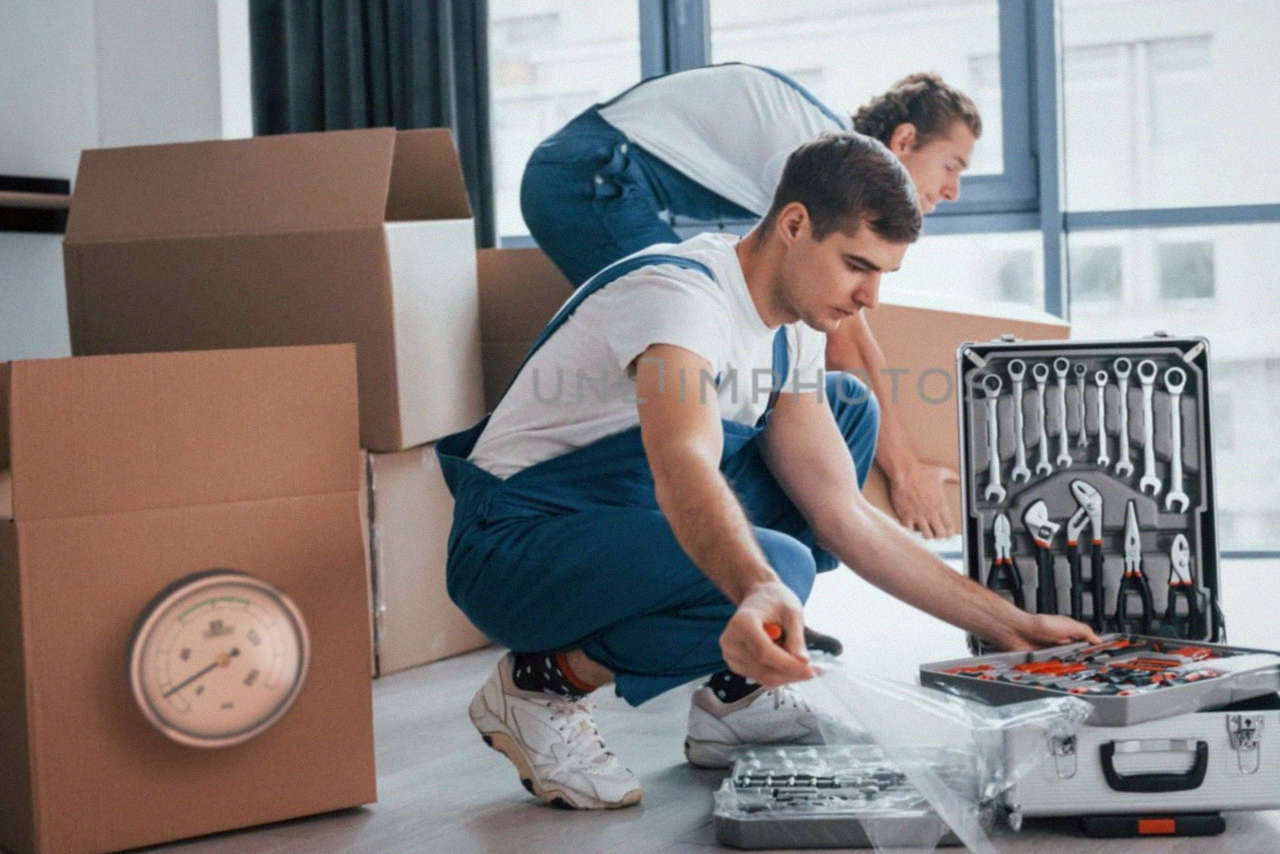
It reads value=15 unit=psi
